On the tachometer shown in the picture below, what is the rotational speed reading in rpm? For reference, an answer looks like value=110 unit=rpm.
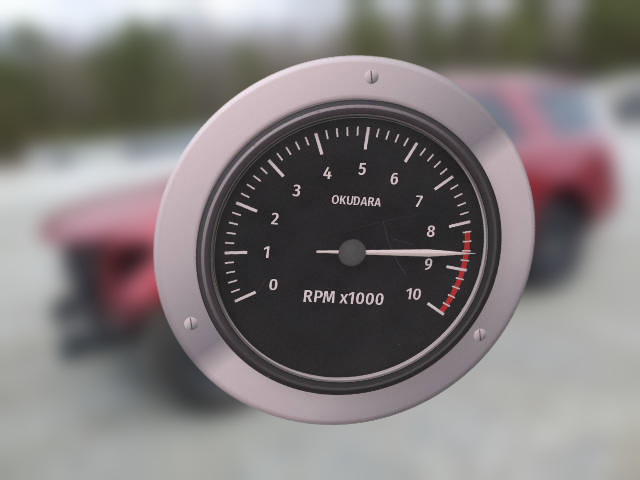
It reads value=8600 unit=rpm
